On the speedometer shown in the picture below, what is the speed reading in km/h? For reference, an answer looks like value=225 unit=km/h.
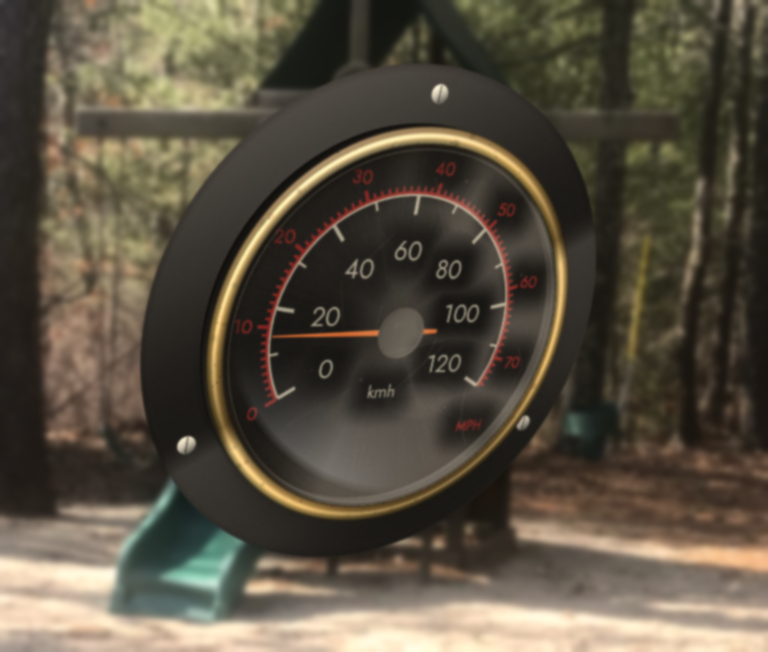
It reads value=15 unit=km/h
